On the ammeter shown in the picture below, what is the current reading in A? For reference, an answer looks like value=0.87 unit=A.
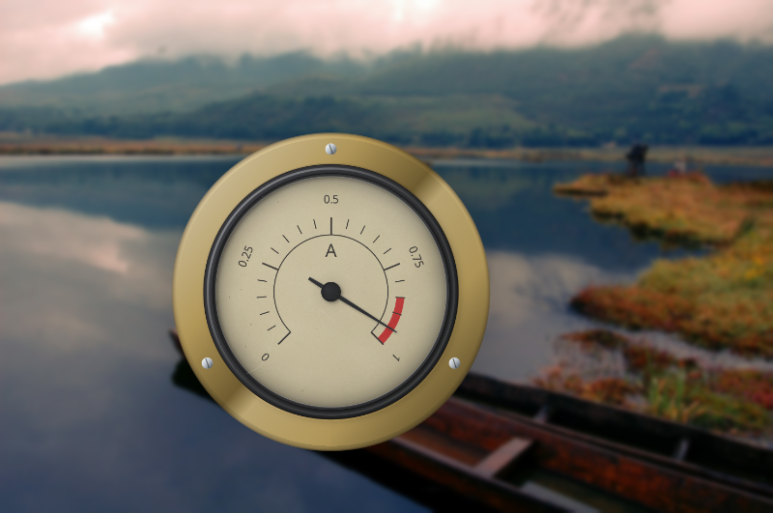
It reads value=0.95 unit=A
